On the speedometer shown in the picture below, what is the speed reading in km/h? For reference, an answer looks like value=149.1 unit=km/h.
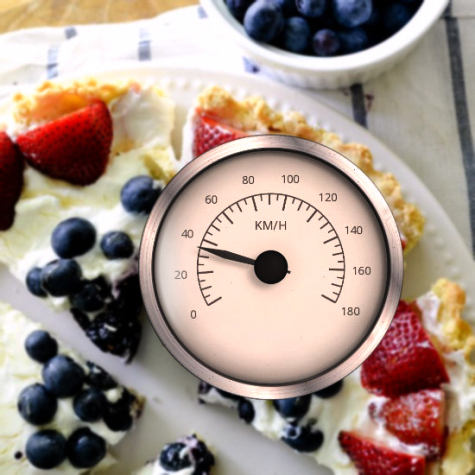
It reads value=35 unit=km/h
